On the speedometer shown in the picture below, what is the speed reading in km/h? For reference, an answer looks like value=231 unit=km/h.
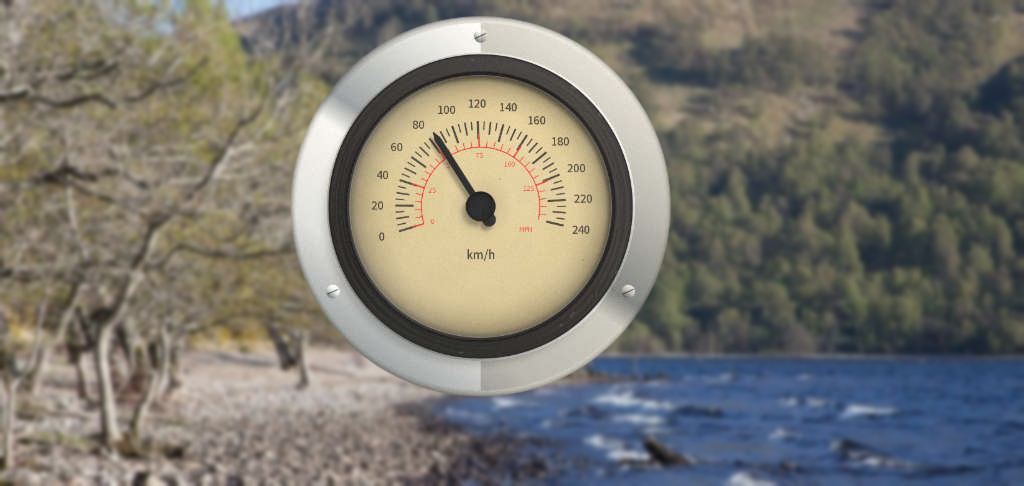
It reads value=85 unit=km/h
